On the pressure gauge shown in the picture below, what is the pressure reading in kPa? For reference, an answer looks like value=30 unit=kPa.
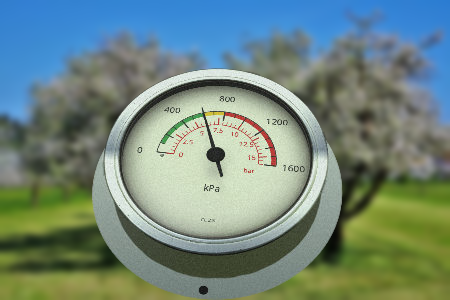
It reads value=600 unit=kPa
